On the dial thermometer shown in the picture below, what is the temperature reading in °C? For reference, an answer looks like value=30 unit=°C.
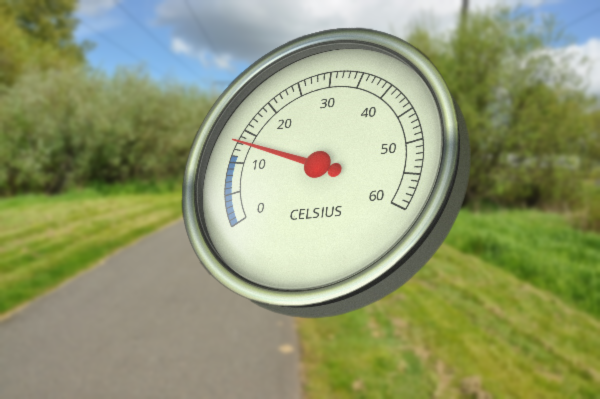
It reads value=13 unit=°C
